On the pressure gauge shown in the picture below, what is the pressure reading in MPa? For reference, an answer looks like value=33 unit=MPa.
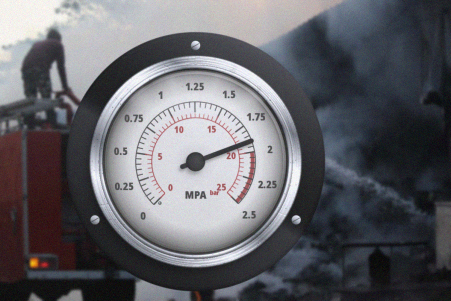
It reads value=1.9 unit=MPa
